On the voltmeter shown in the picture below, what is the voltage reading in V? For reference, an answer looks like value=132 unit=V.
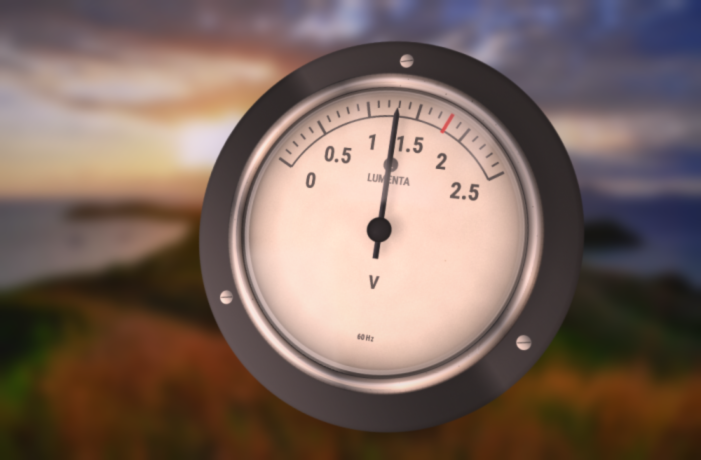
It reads value=1.3 unit=V
